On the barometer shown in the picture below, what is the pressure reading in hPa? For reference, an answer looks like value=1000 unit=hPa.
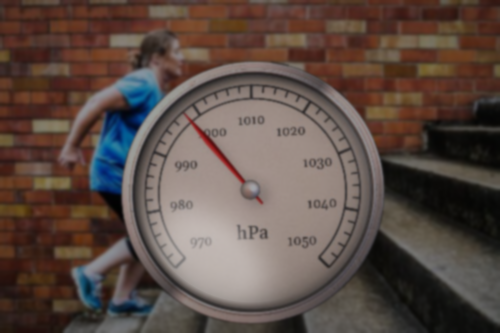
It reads value=998 unit=hPa
